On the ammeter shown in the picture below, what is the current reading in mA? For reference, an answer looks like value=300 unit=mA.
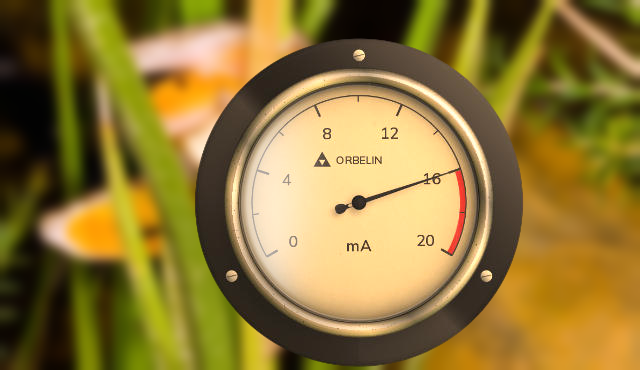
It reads value=16 unit=mA
